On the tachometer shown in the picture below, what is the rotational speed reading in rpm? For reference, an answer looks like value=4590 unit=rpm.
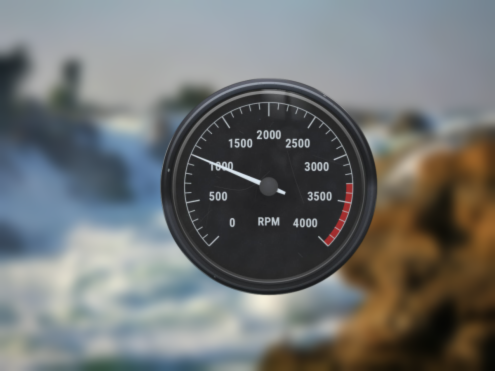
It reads value=1000 unit=rpm
